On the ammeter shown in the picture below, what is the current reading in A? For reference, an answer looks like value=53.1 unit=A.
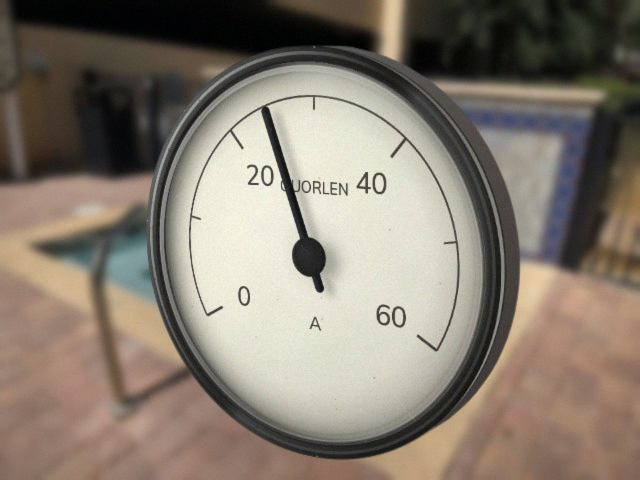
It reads value=25 unit=A
